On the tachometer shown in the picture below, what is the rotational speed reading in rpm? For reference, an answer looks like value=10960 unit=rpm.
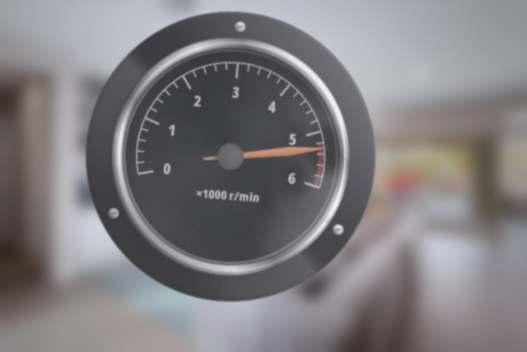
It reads value=5300 unit=rpm
